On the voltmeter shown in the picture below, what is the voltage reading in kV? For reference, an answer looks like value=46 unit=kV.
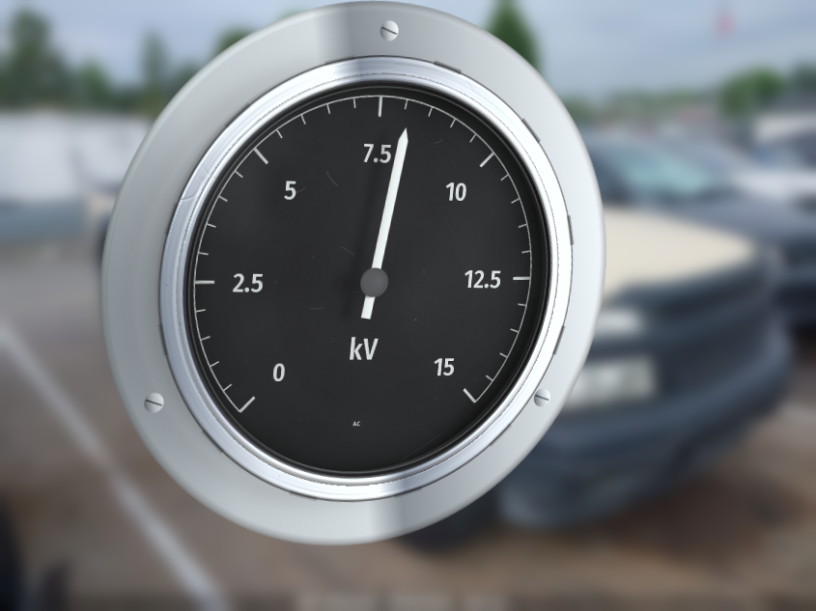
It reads value=8 unit=kV
